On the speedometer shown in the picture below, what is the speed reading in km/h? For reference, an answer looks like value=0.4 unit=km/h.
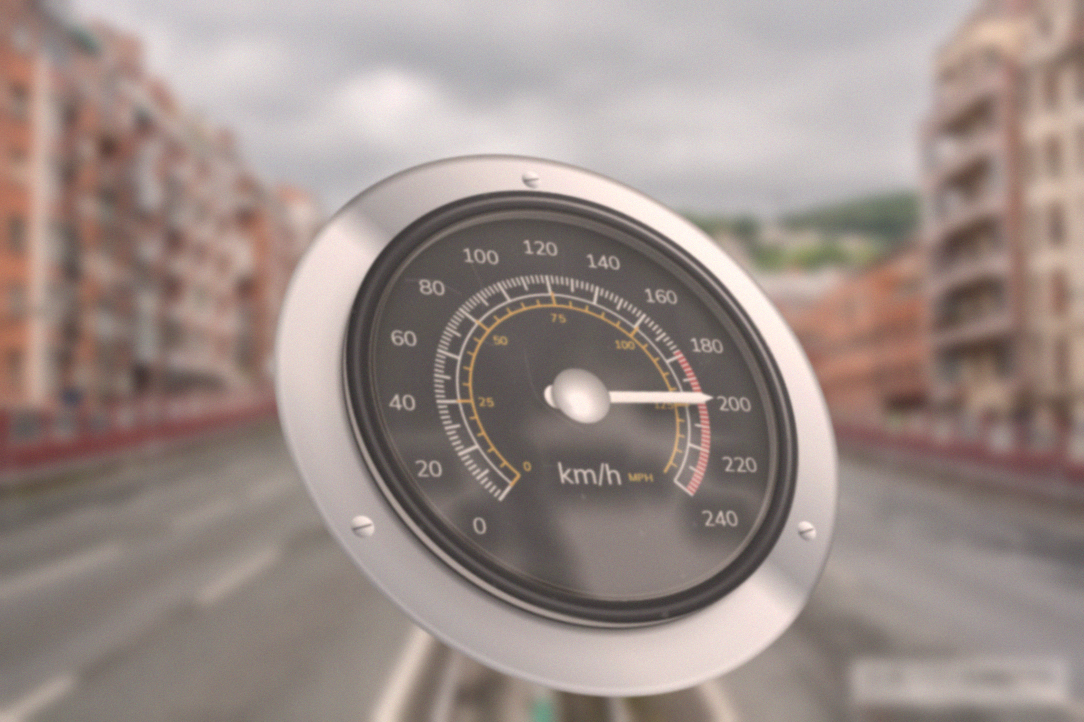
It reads value=200 unit=km/h
